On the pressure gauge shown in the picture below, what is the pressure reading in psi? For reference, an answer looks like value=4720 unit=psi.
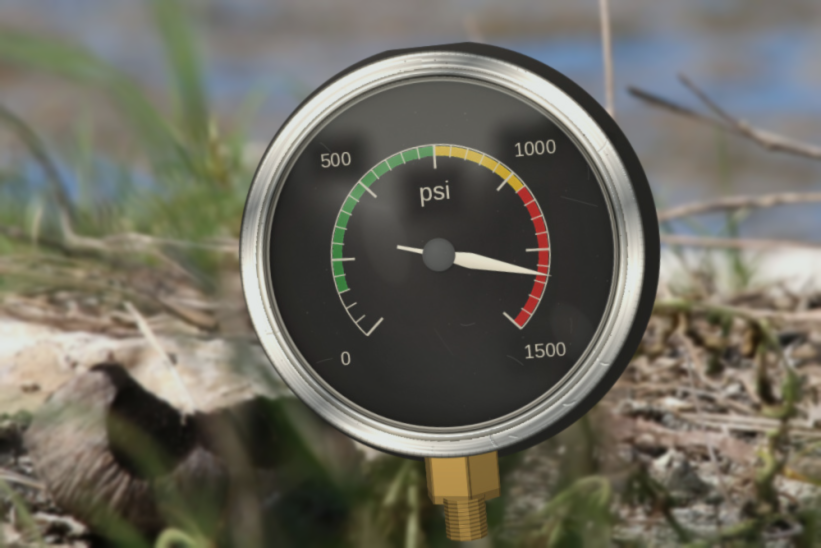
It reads value=1325 unit=psi
